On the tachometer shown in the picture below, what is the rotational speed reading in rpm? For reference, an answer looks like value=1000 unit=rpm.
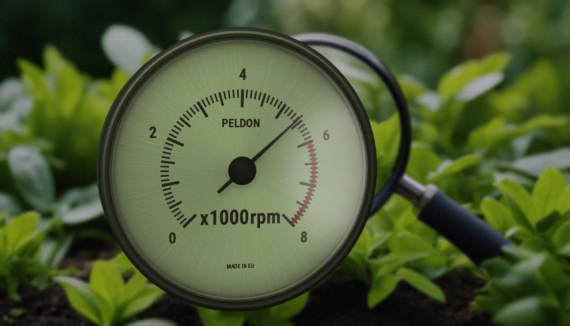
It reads value=5400 unit=rpm
